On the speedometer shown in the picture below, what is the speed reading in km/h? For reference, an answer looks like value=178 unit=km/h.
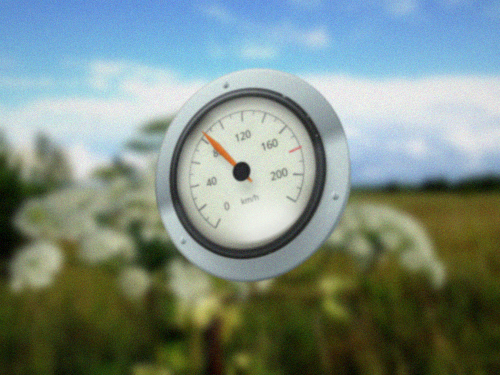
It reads value=85 unit=km/h
